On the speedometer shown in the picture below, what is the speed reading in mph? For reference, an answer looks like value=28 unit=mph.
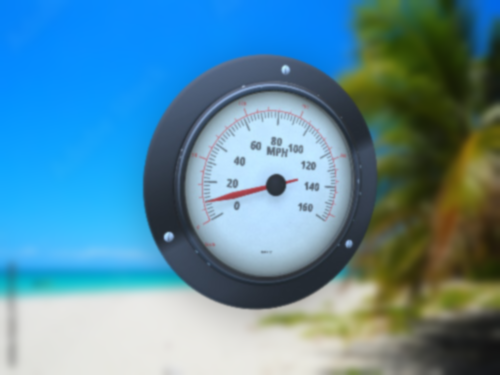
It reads value=10 unit=mph
